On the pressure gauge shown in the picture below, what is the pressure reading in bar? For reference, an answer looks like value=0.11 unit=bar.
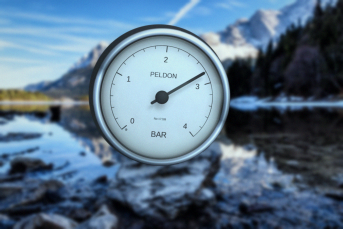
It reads value=2.8 unit=bar
